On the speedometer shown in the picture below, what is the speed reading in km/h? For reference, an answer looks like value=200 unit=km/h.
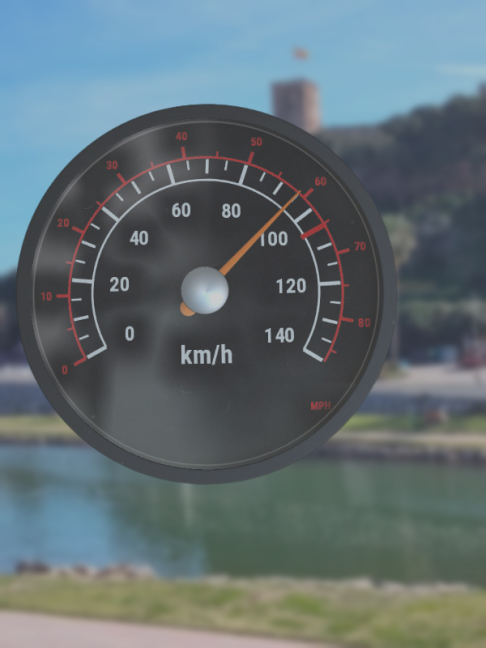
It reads value=95 unit=km/h
